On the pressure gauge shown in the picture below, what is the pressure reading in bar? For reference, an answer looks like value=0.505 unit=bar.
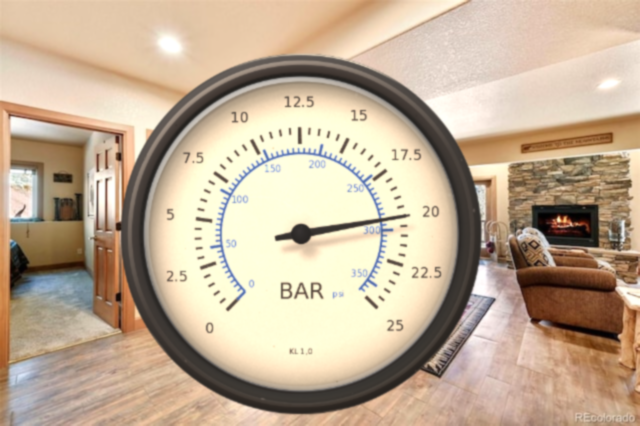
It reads value=20 unit=bar
